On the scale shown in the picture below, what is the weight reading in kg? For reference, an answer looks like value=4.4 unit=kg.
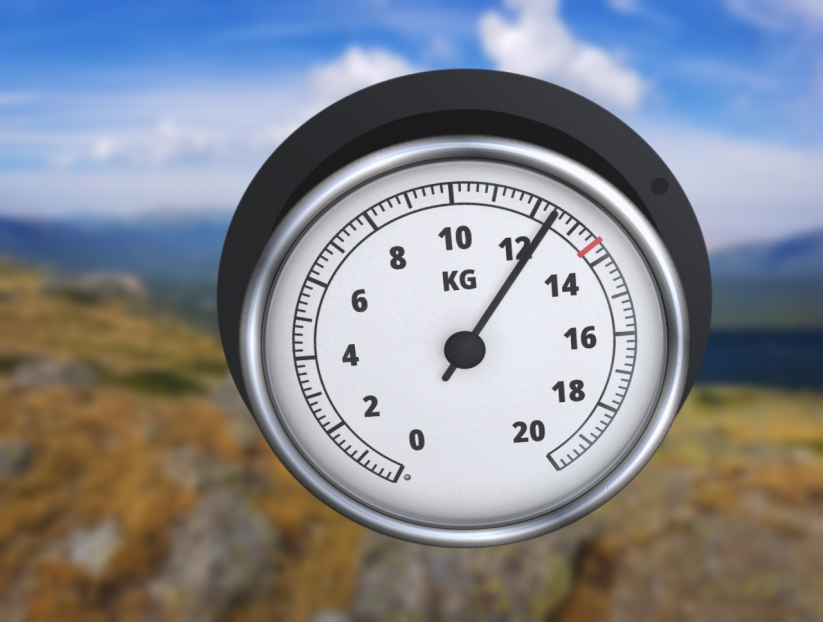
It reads value=12.4 unit=kg
